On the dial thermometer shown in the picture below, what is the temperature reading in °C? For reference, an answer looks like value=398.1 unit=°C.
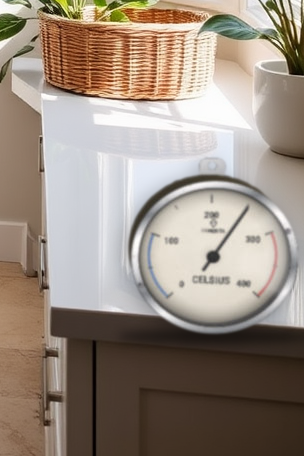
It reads value=250 unit=°C
